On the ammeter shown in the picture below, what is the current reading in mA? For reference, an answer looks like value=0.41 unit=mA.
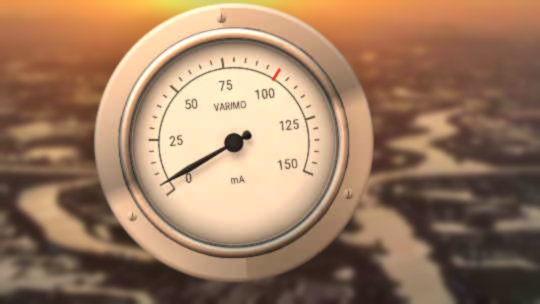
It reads value=5 unit=mA
